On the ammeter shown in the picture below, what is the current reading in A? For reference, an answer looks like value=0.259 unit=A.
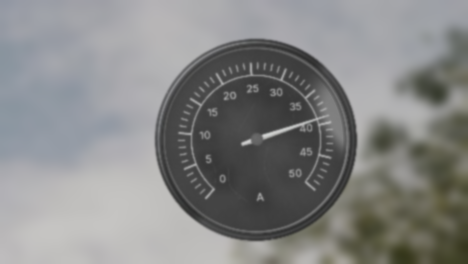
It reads value=39 unit=A
